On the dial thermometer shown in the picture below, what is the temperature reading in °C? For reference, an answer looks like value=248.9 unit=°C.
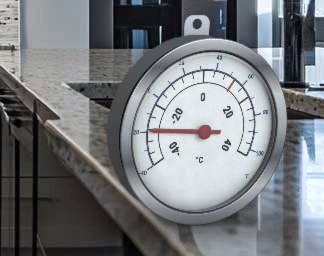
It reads value=-28 unit=°C
